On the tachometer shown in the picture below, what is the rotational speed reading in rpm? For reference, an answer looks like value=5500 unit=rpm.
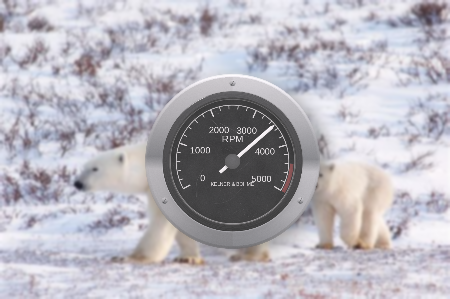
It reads value=3500 unit=rpm
